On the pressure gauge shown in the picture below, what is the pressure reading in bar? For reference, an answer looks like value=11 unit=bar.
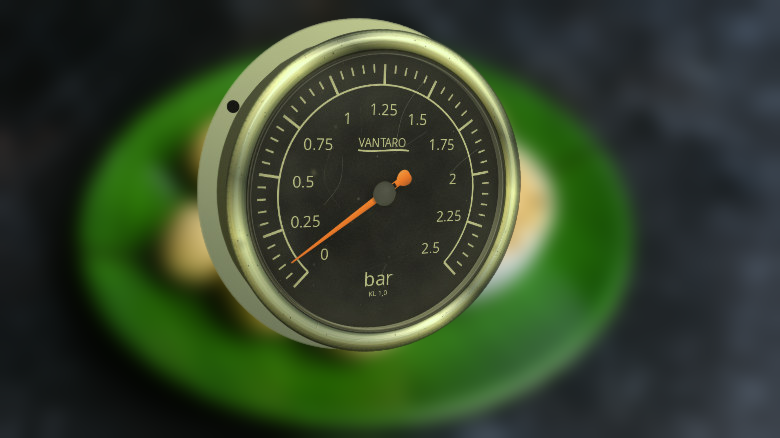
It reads value=0.1 unit=bar
